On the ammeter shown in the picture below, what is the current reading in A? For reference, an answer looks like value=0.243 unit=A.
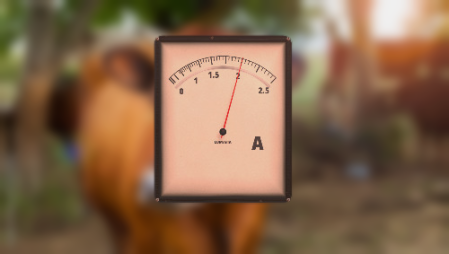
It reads value=2 unit=A
